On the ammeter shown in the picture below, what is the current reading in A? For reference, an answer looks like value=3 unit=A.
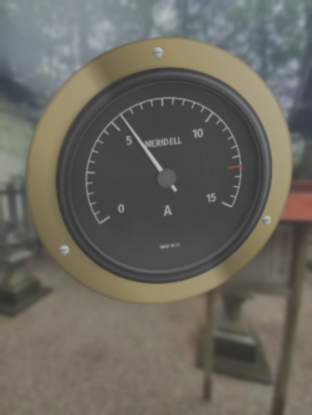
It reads value=5.5 unit=A
